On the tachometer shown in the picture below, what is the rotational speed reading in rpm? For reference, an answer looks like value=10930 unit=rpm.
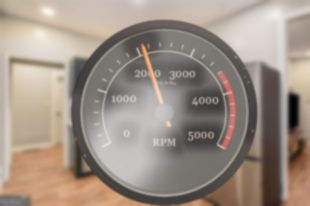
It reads value=2100 unit=rpm
